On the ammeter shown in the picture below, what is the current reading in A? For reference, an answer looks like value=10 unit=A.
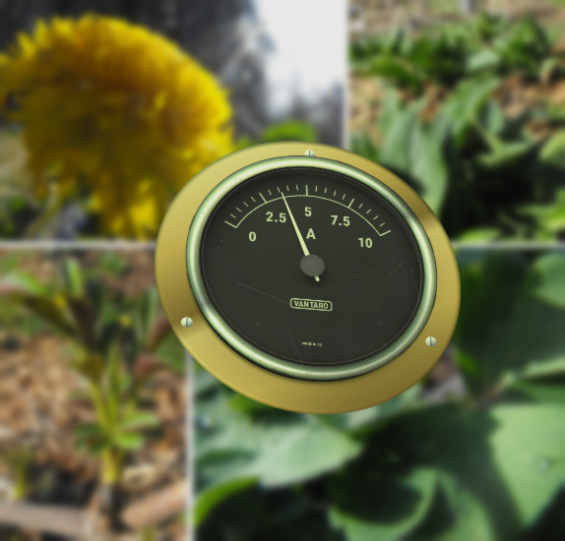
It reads value=3.5 unit=A
